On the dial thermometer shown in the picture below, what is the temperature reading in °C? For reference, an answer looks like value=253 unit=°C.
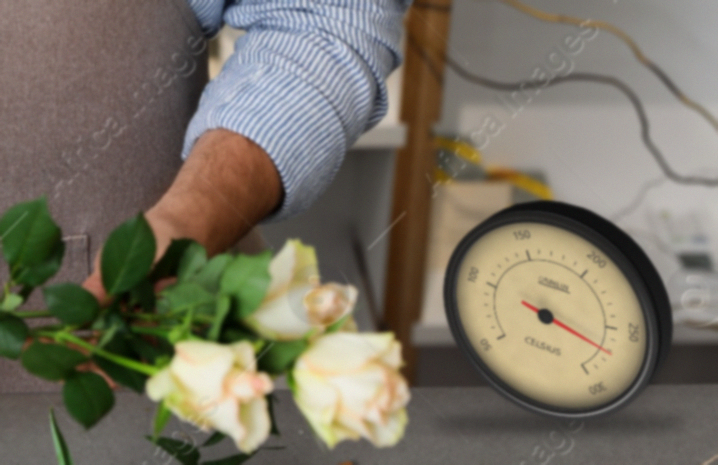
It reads value=270 unit=°C
